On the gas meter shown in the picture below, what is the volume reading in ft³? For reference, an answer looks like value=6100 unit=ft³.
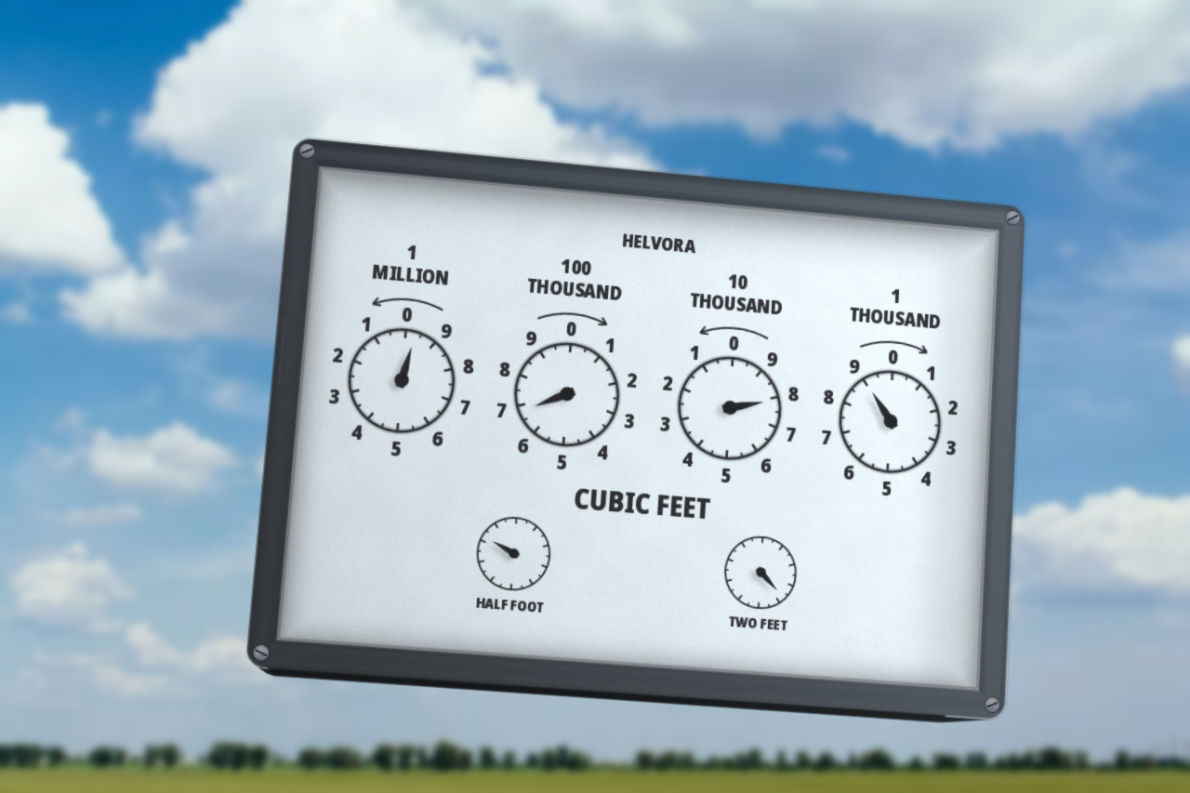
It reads value=967900 unit=ft³
